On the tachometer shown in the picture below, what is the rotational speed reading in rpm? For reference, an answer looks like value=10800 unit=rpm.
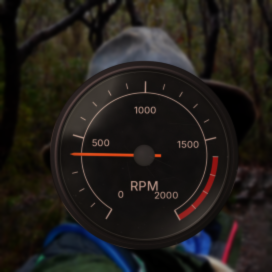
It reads value=400 unit=rpm
